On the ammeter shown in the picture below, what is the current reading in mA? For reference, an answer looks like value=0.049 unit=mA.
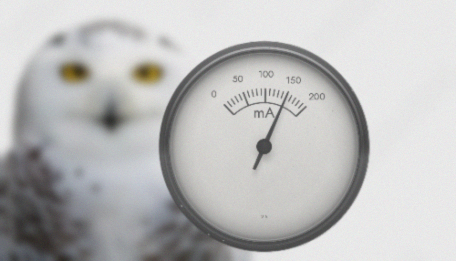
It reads value=150 unit=mA
